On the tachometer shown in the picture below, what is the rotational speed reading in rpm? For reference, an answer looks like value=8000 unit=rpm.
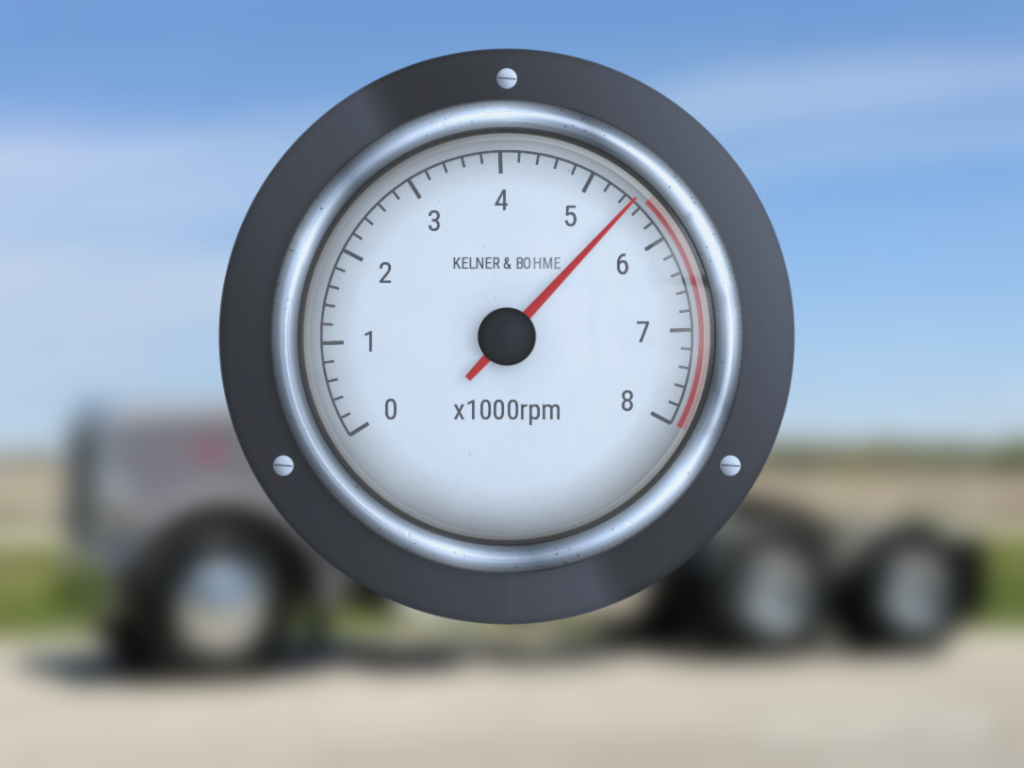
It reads value=5500 unit=rpm
